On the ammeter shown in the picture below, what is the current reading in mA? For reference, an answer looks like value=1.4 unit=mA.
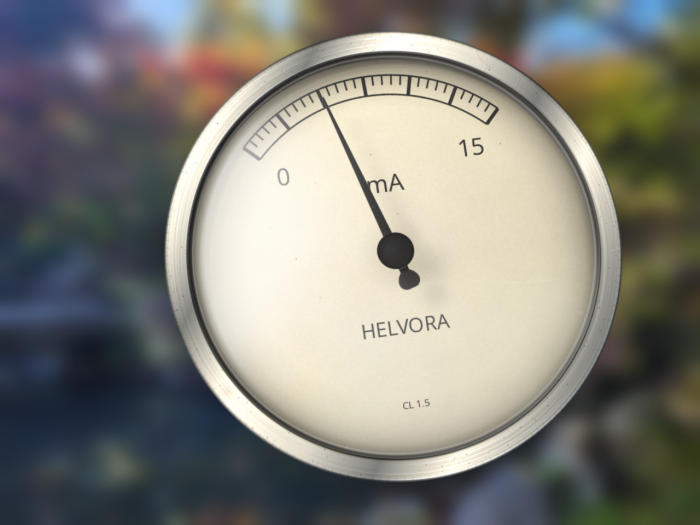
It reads value=5 unit=mA
